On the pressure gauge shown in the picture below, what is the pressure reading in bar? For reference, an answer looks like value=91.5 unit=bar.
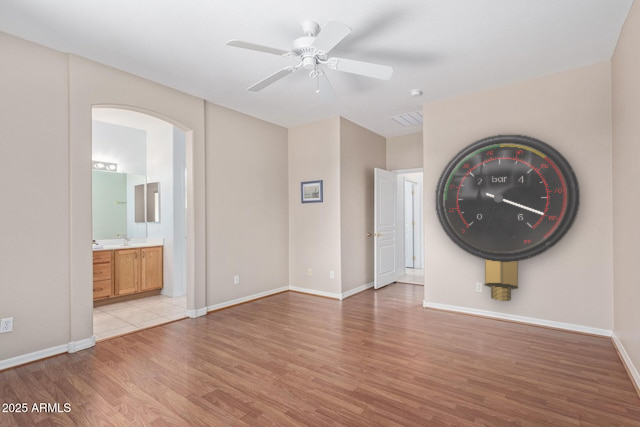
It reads value=5.5 unit=bar
